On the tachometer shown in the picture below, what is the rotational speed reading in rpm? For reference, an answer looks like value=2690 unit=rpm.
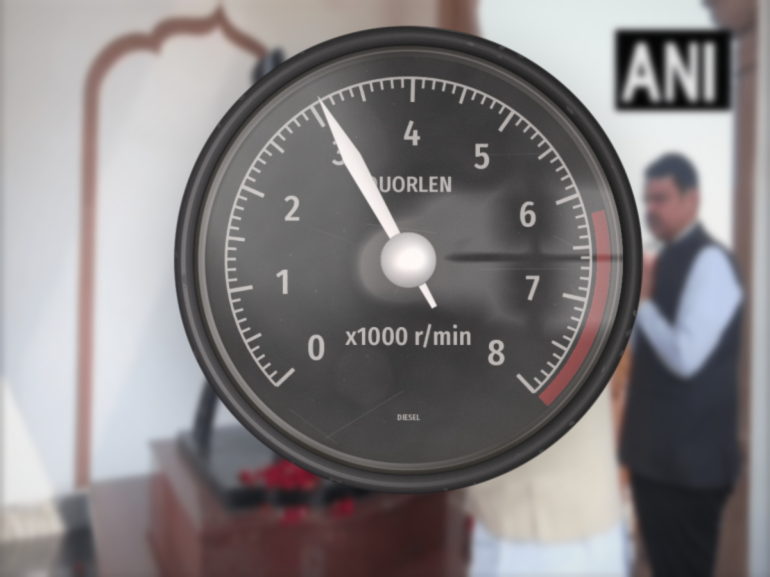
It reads value=3100 unit=rpm
